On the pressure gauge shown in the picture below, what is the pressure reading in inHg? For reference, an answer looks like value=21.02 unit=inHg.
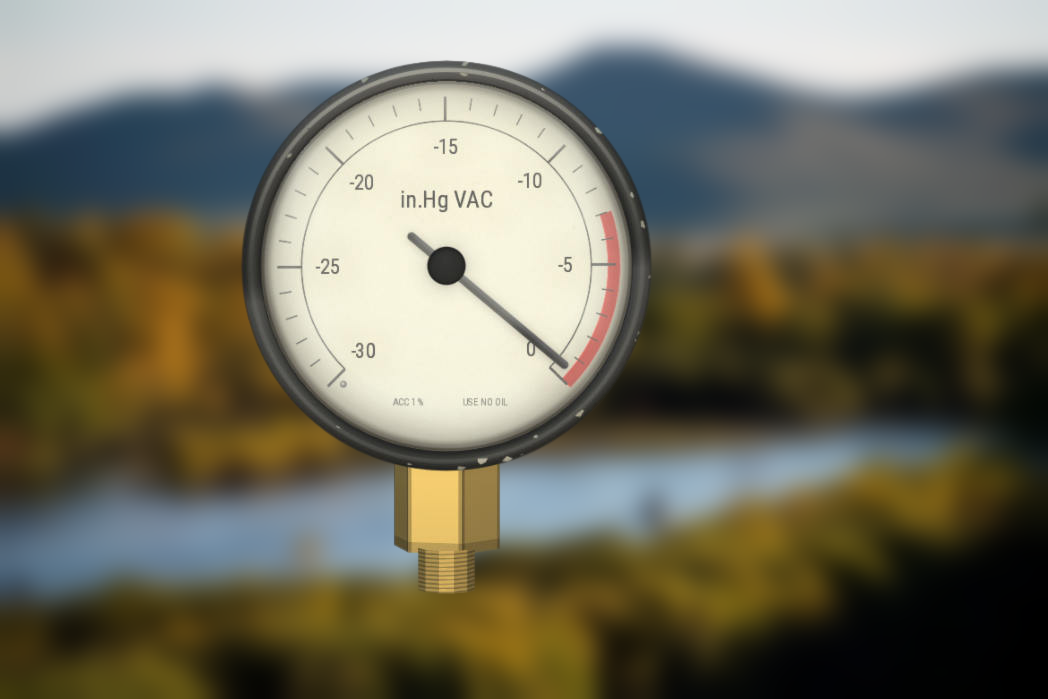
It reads value=-0.5 unit=inHg
